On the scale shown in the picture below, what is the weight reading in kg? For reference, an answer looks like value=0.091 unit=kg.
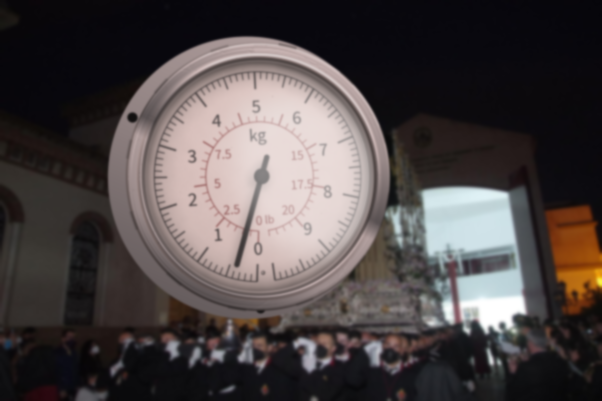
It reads value=0.4 unit=kg
